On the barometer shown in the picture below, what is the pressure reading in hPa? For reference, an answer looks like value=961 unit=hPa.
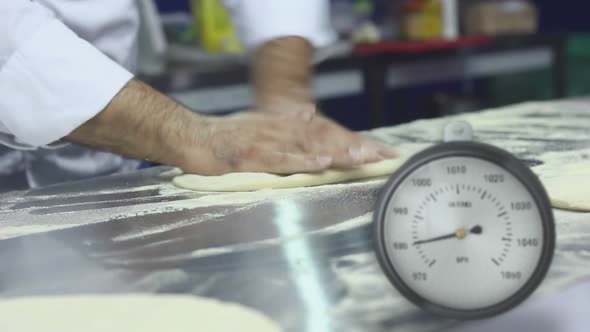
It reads value=980 unit=hPa
